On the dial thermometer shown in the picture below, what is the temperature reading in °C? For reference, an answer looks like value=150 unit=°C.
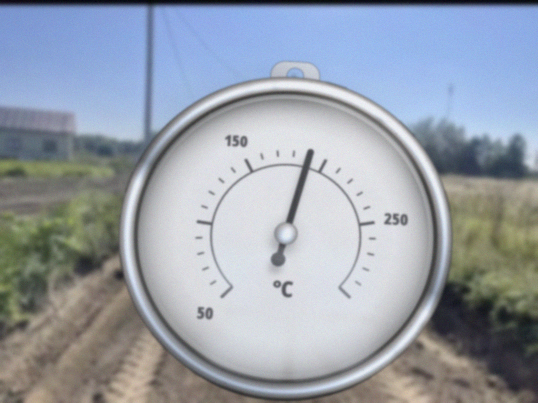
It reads value=190 unit=°C
